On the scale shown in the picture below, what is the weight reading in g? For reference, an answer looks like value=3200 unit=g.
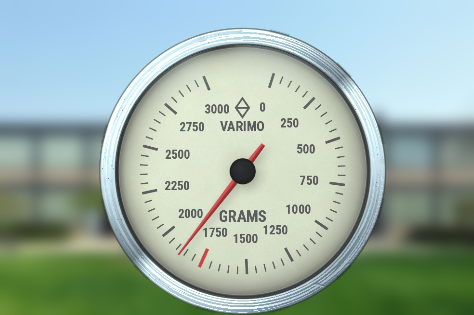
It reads value=1875 unit=g
